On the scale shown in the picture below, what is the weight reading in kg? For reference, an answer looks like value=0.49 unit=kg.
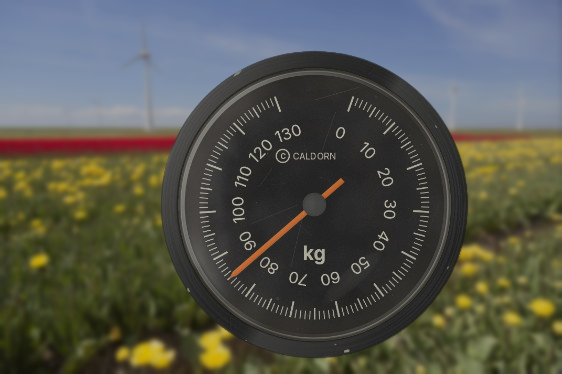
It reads value=85 unit=kg
